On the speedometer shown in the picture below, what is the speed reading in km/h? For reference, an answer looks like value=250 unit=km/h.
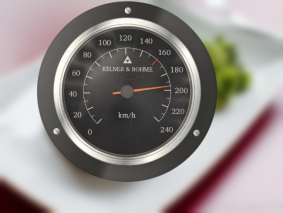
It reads value=195 unit=km/h
